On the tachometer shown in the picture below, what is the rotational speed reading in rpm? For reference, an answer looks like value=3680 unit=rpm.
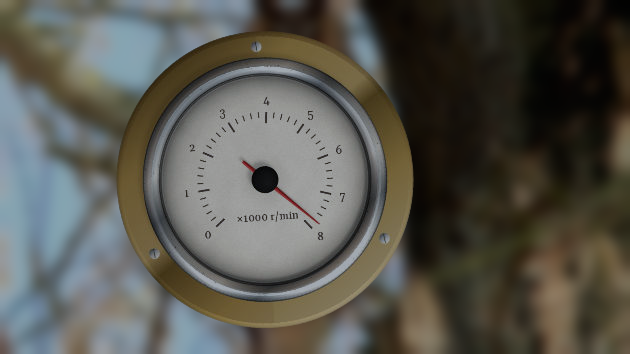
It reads value=7800 unit=rpm
